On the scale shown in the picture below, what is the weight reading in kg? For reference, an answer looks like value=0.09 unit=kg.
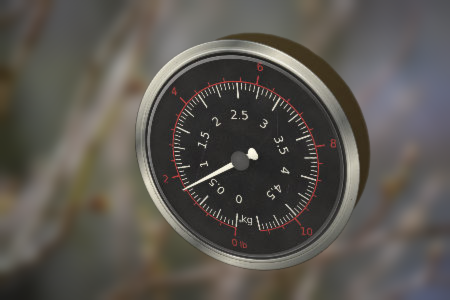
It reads value=0.75 unit=kg
